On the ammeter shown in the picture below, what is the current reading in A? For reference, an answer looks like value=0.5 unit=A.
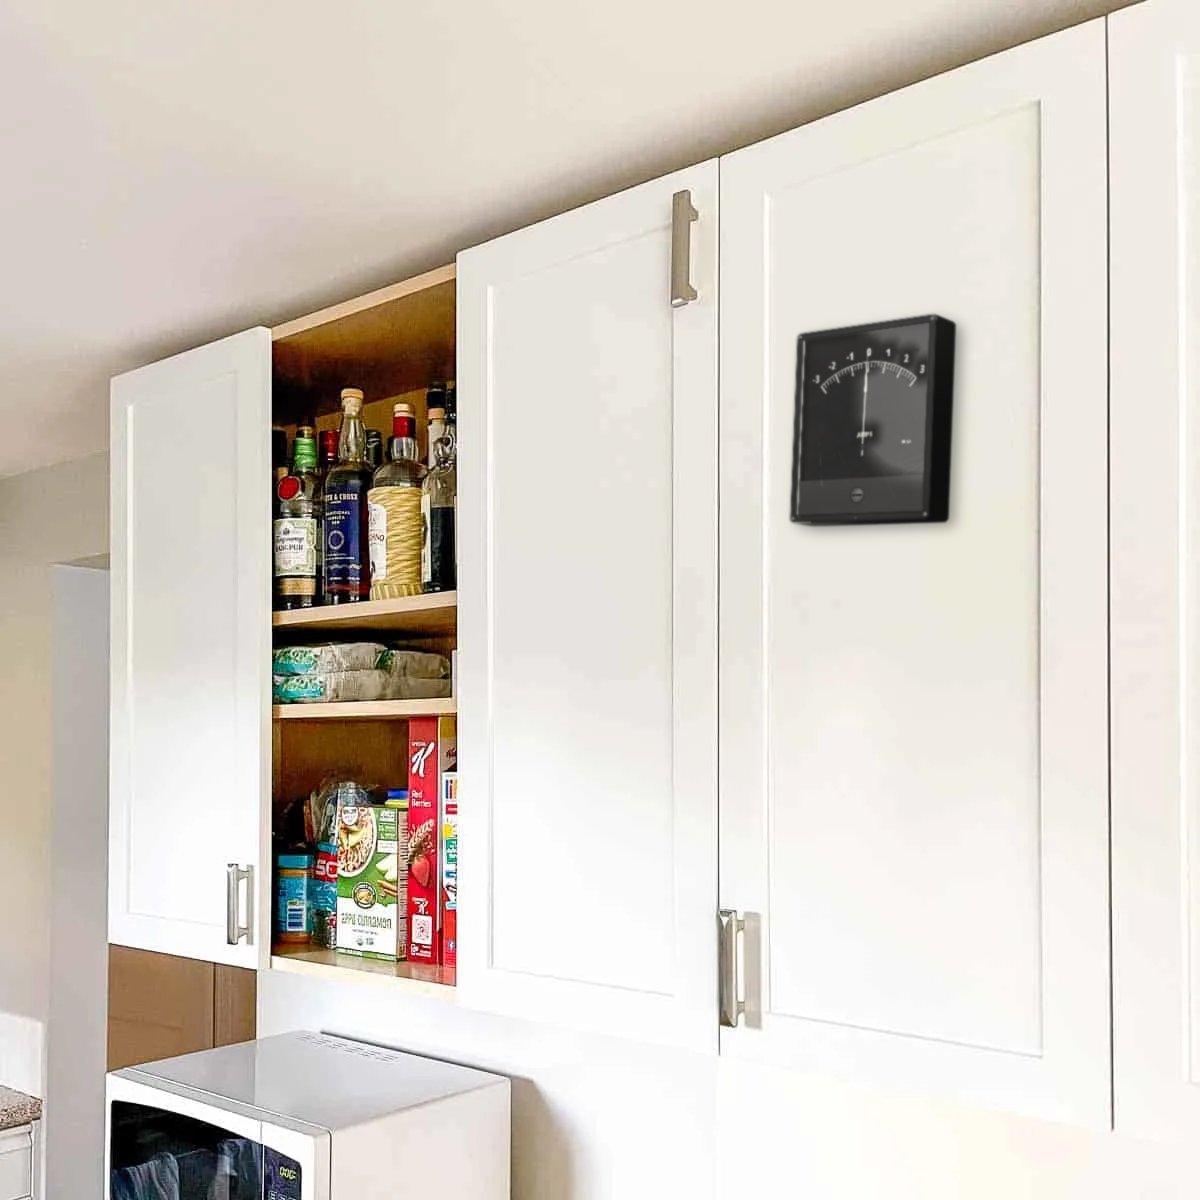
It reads value=0 unit=A
